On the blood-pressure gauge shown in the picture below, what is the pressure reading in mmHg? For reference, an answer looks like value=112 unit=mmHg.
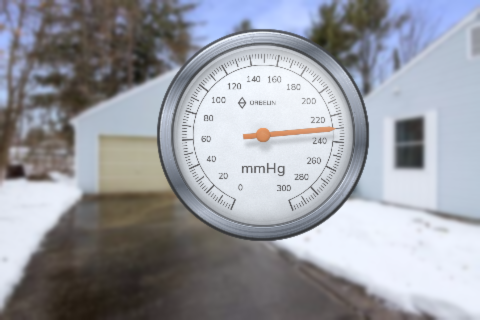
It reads value=230 unit=mmHg
